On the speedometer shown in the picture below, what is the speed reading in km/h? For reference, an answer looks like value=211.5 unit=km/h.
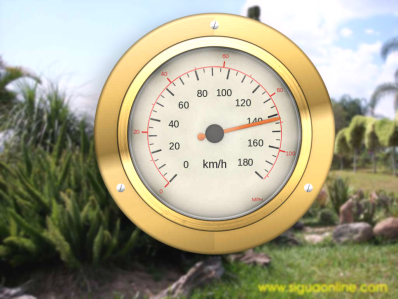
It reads value=142.5 unit=km/h
